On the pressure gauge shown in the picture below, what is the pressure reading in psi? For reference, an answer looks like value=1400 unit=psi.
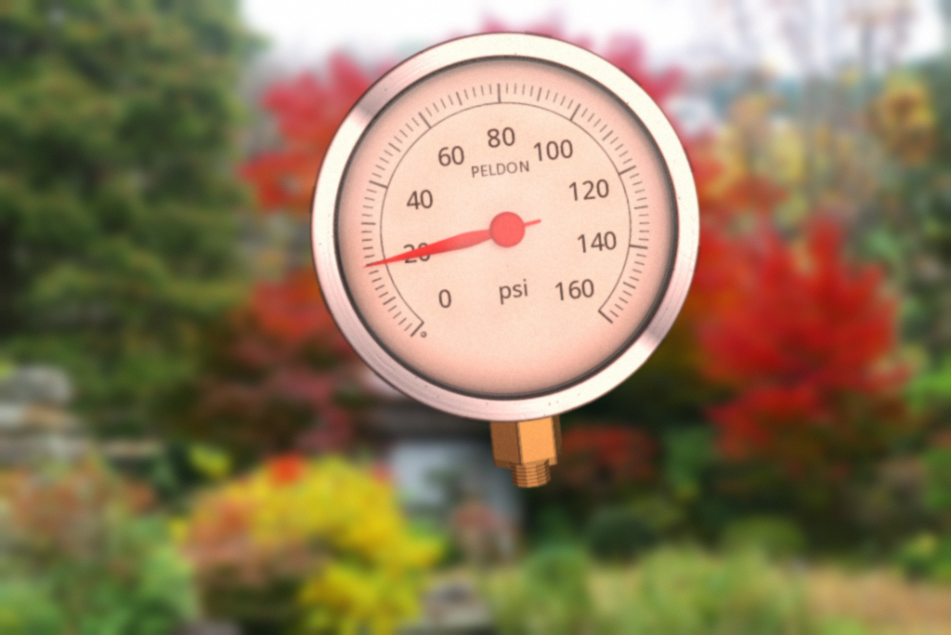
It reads value=20 unit=psi
